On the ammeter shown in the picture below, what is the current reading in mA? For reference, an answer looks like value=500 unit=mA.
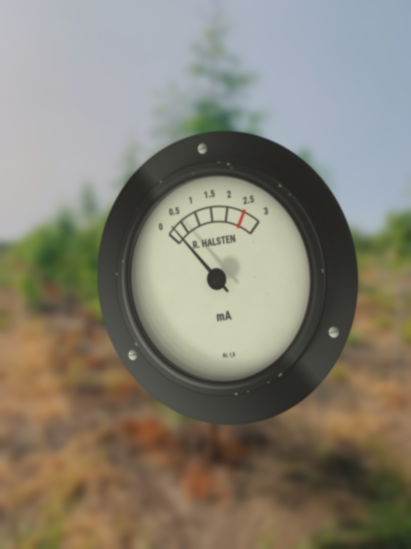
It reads value=0.25 unit=mA
